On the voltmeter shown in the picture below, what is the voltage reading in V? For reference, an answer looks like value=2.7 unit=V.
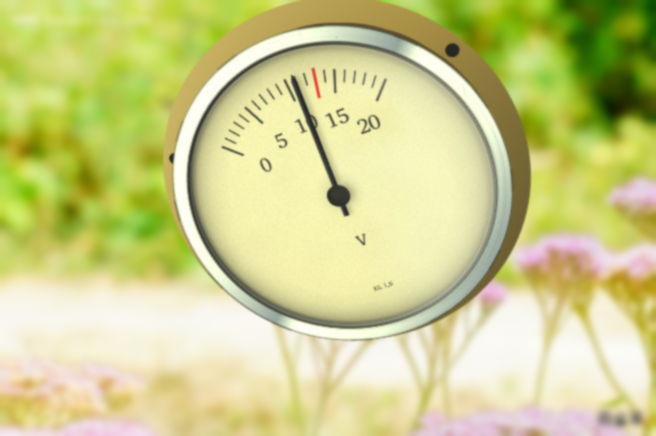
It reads value=11 unit=V
